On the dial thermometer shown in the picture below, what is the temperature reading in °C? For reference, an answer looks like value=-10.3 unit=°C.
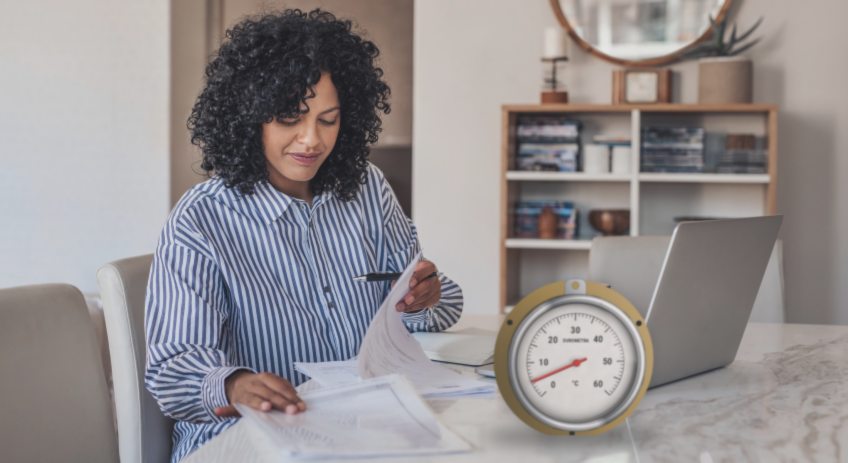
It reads value=5 unit=°C
